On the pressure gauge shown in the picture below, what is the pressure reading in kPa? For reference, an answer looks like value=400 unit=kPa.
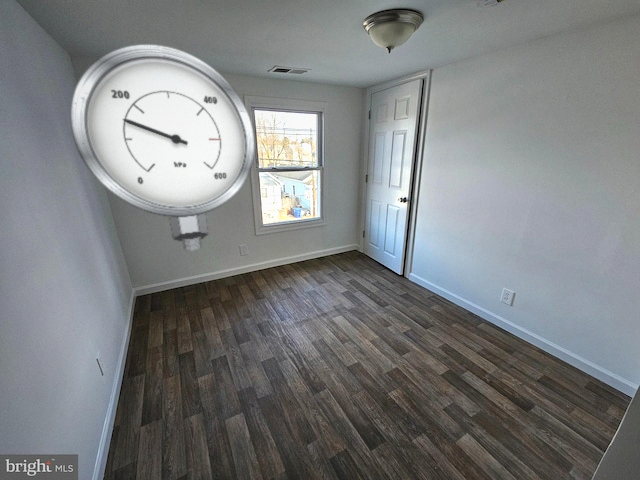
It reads value=150 unit=kPa
